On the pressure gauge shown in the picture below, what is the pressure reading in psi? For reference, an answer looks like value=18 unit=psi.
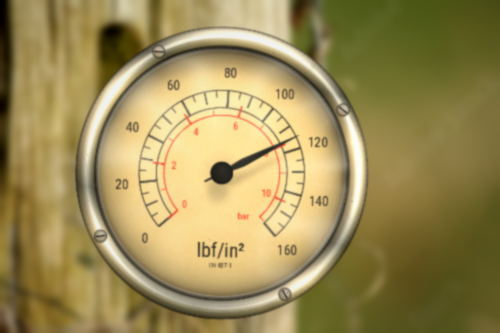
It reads value=115 unit=psi
